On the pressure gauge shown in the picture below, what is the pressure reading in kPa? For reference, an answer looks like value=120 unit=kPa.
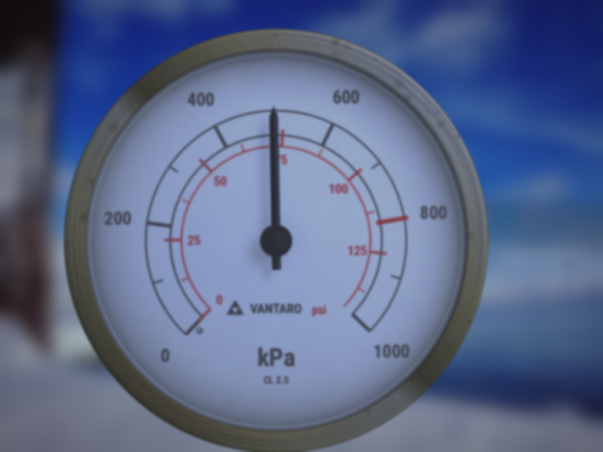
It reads value=500 unit=kPa
